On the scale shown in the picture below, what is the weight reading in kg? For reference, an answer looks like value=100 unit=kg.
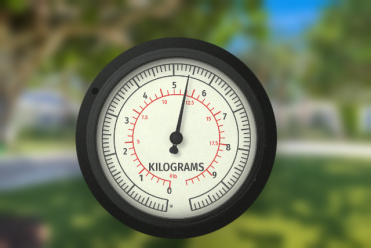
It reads value=5.4 unit=kg
